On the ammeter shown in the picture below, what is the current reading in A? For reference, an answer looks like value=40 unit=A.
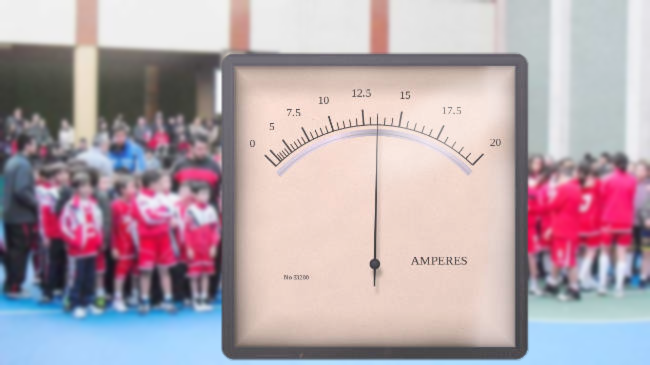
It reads value=13.5 unit=A
